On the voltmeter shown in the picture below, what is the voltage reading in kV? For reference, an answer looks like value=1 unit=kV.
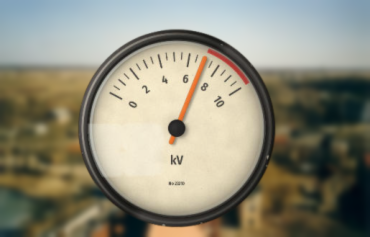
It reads value=7 unit=kV
